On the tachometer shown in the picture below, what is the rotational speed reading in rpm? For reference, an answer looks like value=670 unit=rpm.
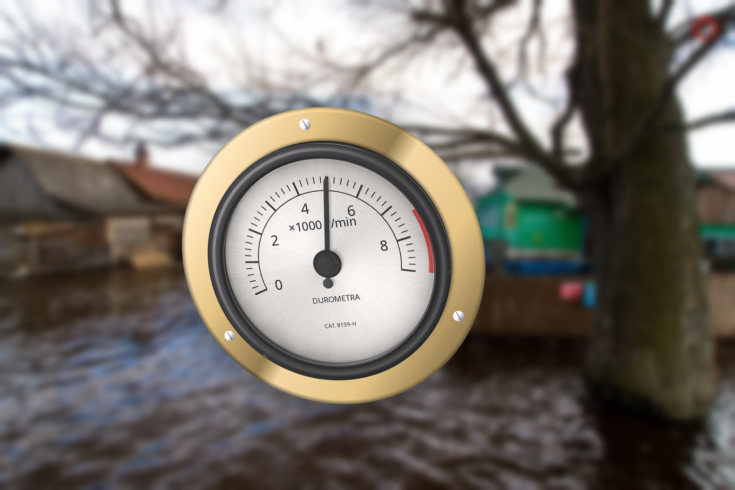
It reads value=5000 unit=rpm
